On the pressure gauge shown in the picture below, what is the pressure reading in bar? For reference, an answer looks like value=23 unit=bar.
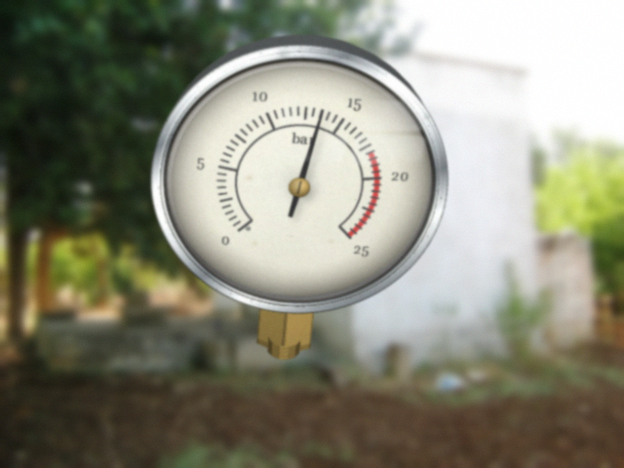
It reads value=13.5 unit=bar
